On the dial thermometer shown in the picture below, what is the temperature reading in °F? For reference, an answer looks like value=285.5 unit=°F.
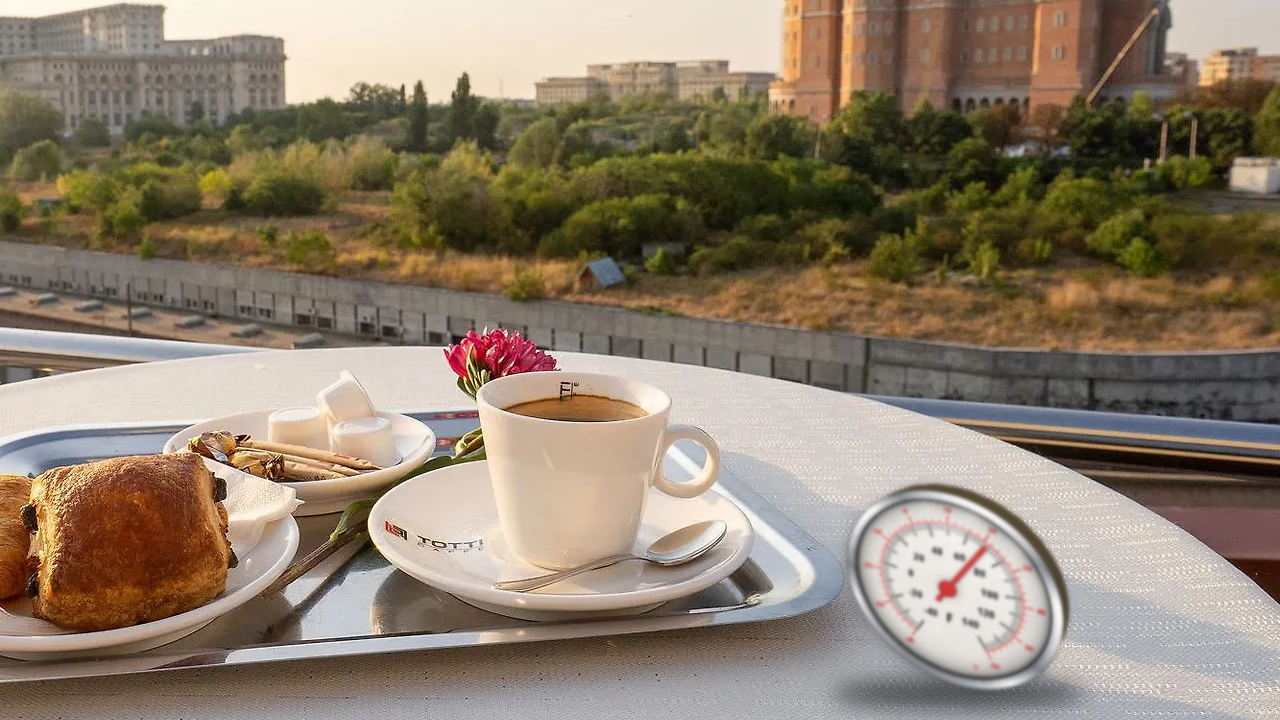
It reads value=70 unit=°F
